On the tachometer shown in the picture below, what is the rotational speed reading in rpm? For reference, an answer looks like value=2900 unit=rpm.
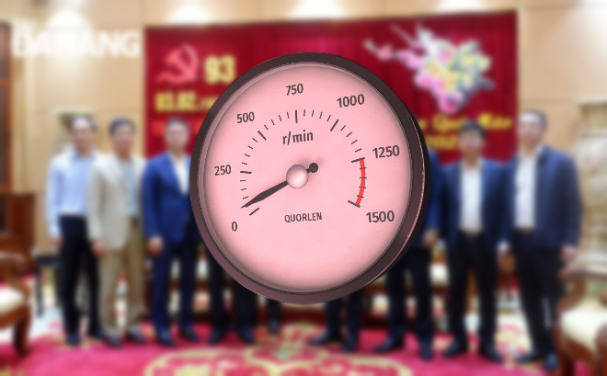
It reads value=50 unit=rpm
